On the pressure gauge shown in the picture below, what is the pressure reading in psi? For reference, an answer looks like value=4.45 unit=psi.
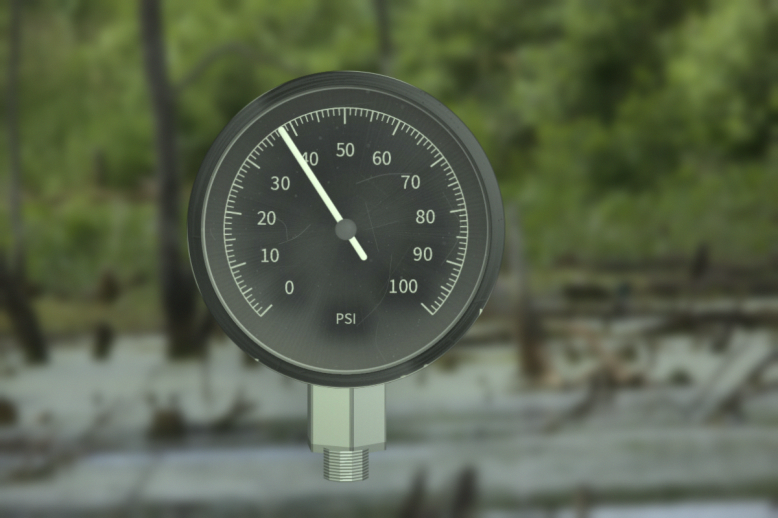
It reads value=38 unit=psi
